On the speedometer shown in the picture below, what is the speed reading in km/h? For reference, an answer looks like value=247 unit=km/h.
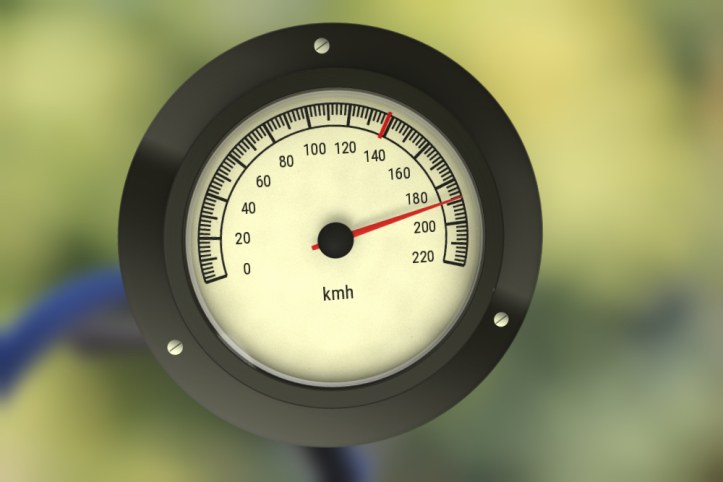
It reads value=188 unit=km/h
